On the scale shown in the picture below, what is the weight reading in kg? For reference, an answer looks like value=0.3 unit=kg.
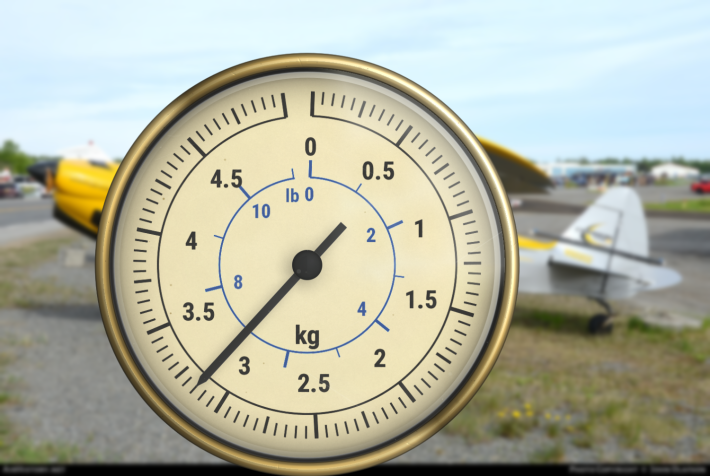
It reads value=3.15 unit=kg
